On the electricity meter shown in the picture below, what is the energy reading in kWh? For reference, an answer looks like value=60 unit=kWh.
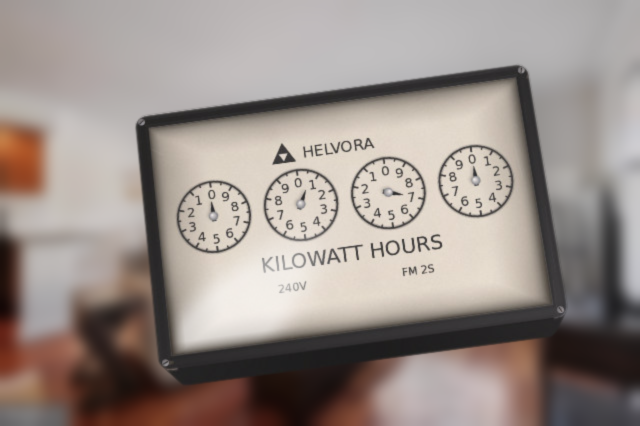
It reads value=70 unit=kWh
